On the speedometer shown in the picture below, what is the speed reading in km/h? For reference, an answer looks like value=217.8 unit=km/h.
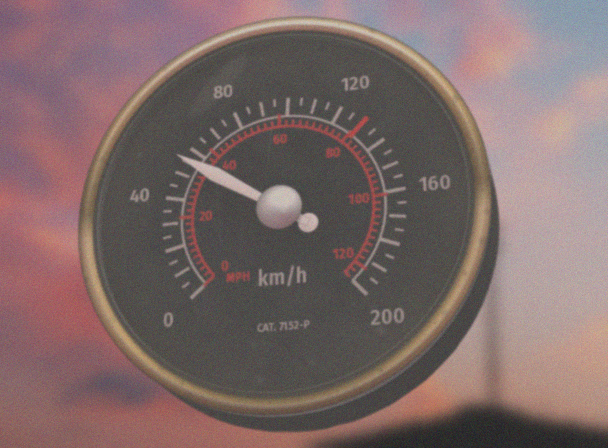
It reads value=55 unit=km/h
